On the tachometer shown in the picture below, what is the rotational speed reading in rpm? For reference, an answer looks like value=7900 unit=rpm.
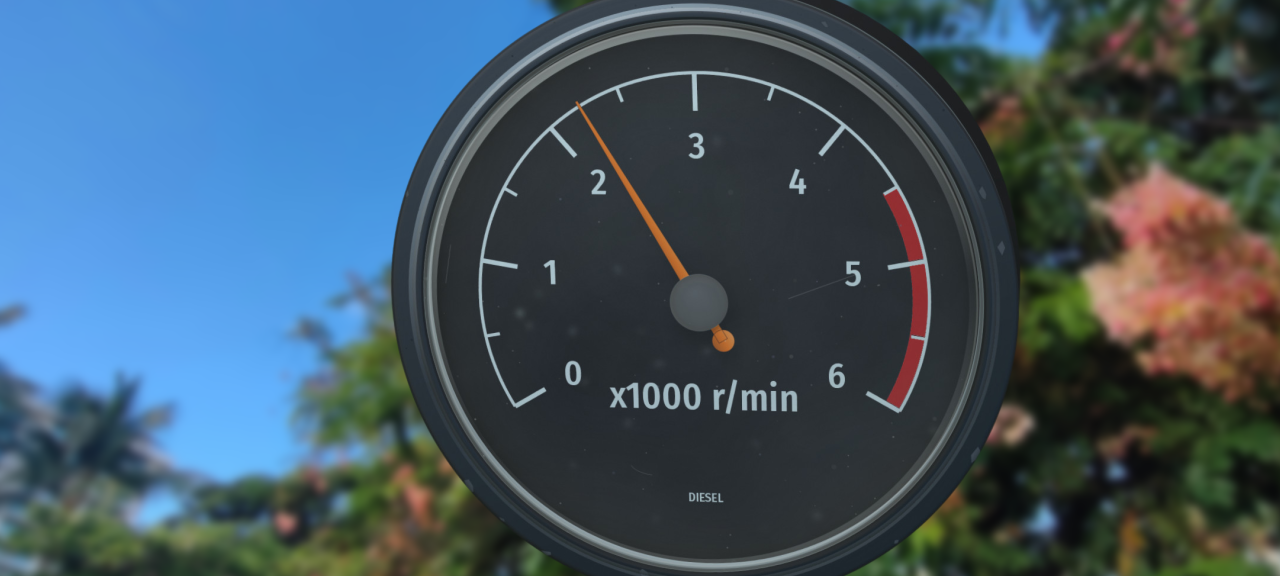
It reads value=2250 unit=rpm
